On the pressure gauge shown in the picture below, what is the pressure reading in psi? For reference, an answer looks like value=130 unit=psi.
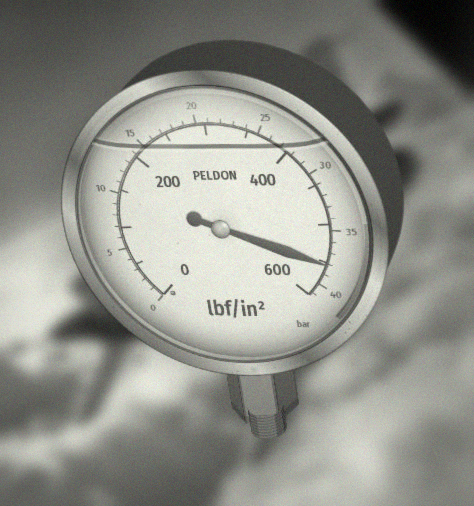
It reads value=550 unit=psi
